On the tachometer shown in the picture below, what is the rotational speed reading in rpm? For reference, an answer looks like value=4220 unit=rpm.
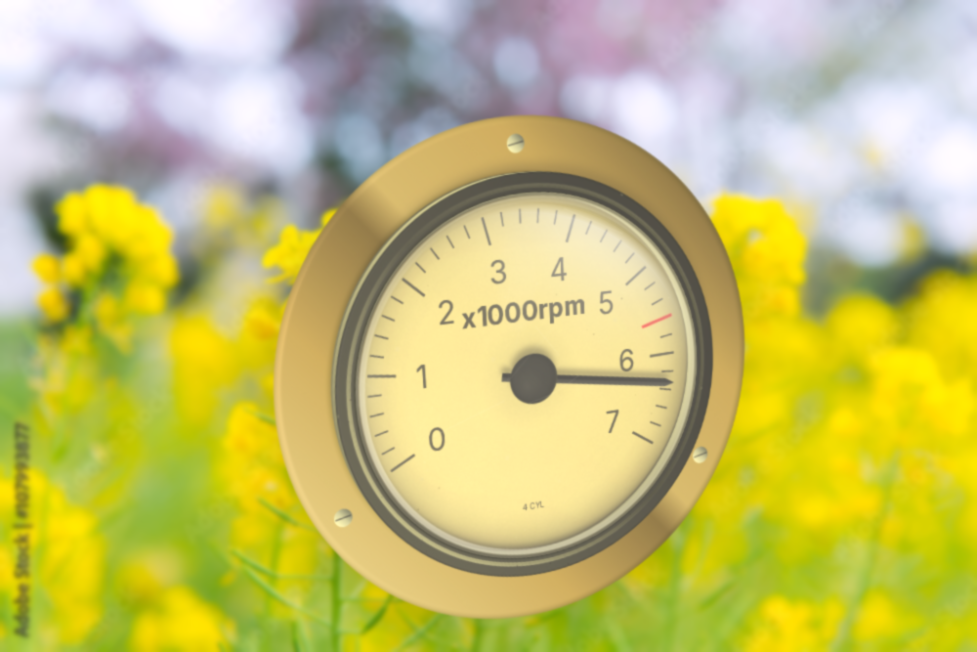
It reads value=6300 unit=rpm
